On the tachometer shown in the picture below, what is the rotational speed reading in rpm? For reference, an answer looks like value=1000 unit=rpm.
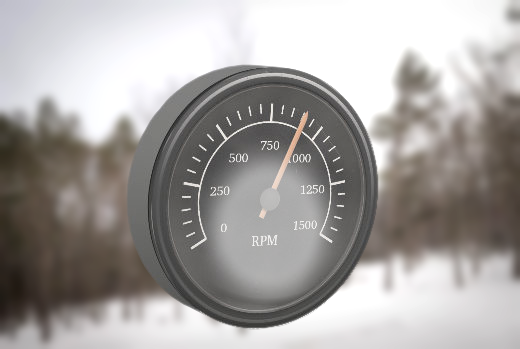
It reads value=900 unit=rpm
